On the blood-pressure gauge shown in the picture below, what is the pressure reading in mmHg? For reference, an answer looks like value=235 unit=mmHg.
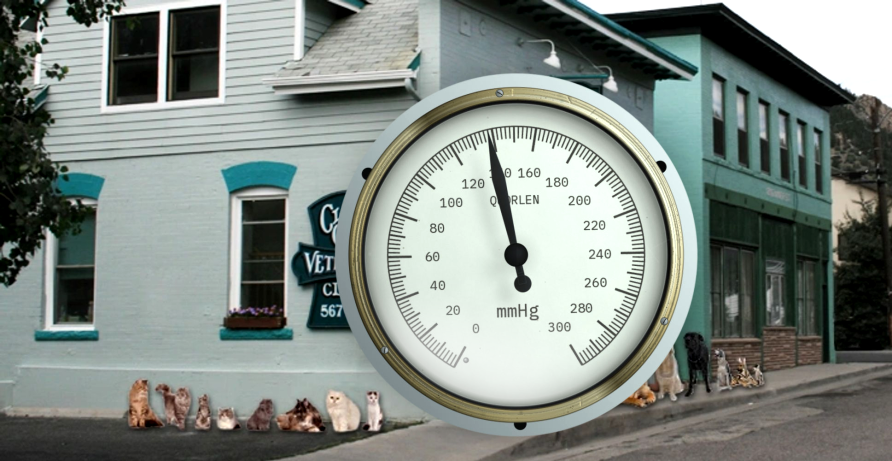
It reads value=138 unit=mmHg
